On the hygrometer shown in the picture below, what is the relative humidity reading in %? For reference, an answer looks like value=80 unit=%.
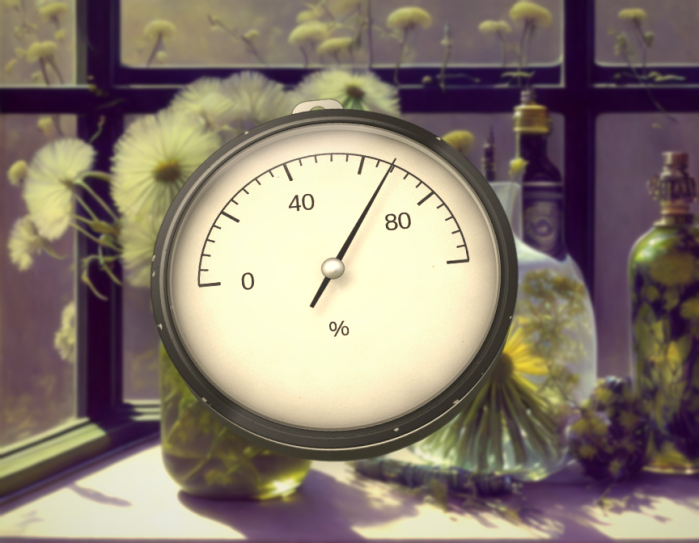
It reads value=68 unit=%
